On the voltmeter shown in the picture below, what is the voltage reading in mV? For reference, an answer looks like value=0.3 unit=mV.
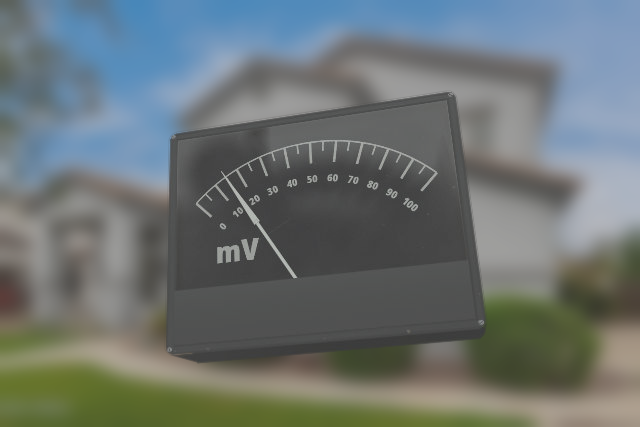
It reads value=15 unit=mV
